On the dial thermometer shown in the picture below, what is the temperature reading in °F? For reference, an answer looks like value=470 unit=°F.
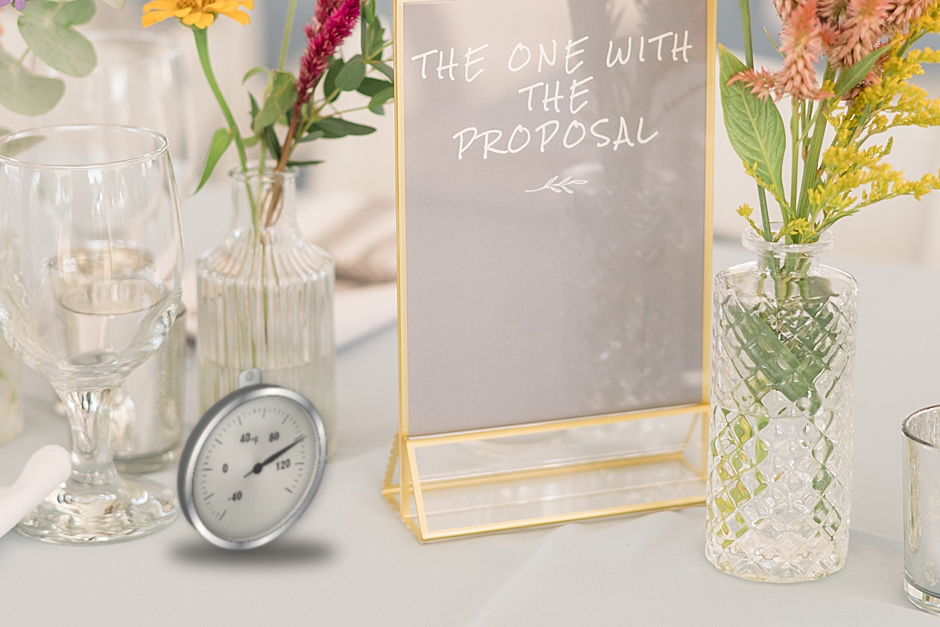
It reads value=100 unit=°F
